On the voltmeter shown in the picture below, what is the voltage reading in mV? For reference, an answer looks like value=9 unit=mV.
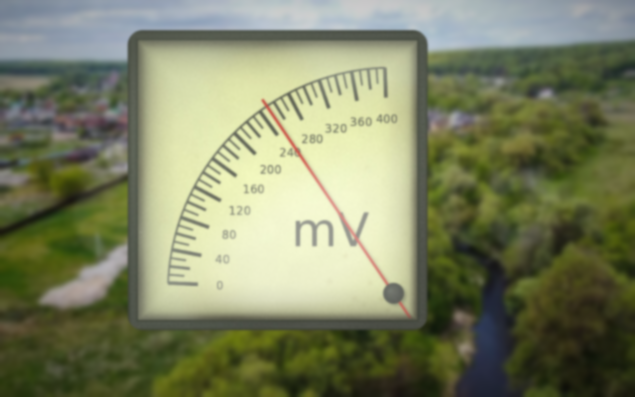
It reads value=250 unit=mV
